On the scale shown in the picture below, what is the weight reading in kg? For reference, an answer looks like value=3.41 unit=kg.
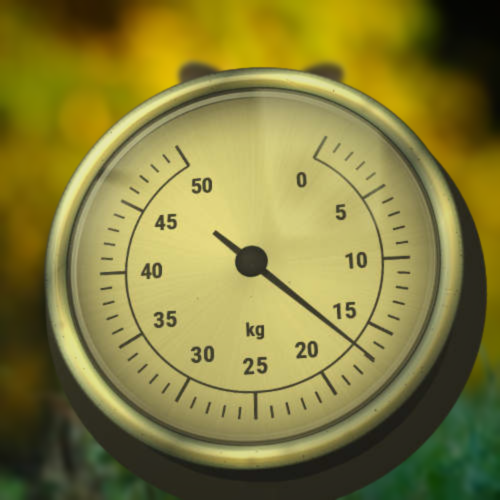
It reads value=17 unit=kg
